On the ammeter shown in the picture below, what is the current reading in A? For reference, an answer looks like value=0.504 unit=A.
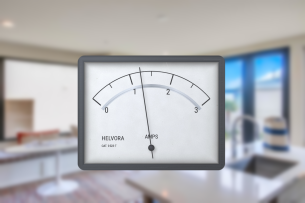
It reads value=1.25 unit=A
